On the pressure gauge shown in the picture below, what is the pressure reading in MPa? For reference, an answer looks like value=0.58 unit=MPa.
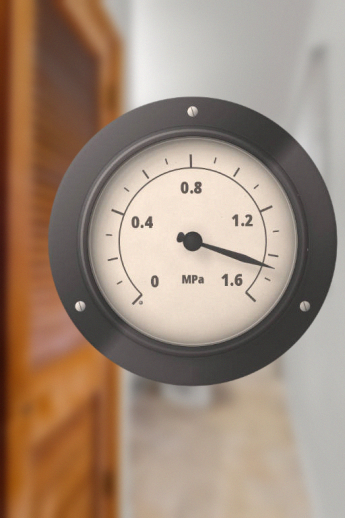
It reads value=1.45 unit=MPa
